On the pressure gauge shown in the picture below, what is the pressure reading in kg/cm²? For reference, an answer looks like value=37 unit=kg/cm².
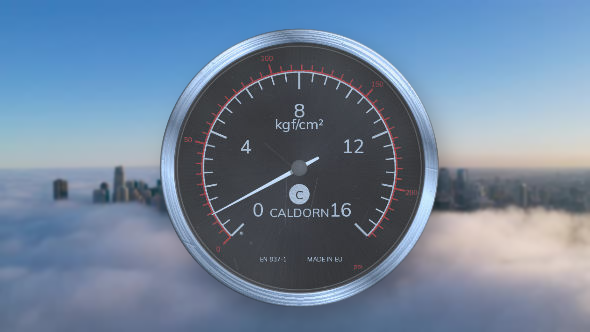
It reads value=1 unit=kg/cm²
